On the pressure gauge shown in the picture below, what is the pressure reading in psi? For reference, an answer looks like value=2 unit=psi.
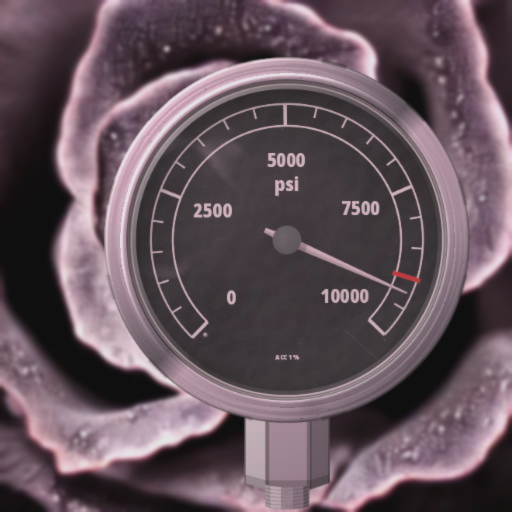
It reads value=9250 unit=psi
